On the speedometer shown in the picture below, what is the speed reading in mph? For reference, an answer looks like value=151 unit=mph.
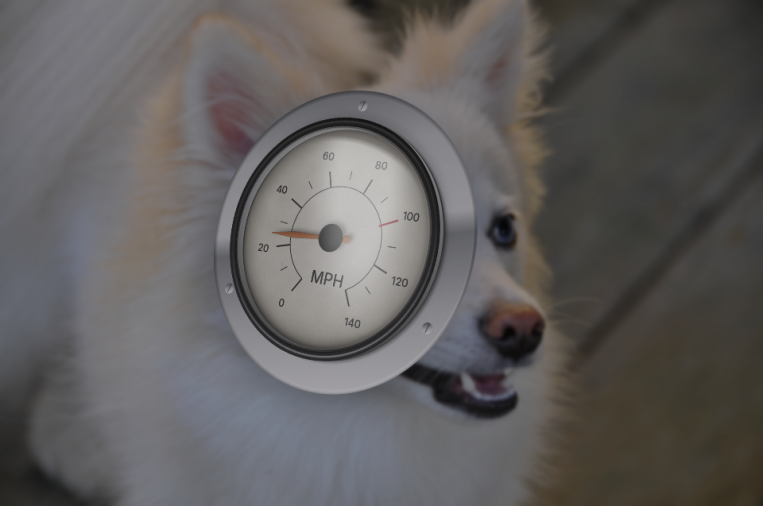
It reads value=25 unit=mph
